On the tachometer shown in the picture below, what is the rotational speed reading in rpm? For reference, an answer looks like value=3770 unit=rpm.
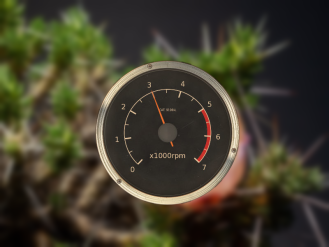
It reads value=3000 unit=rpm
